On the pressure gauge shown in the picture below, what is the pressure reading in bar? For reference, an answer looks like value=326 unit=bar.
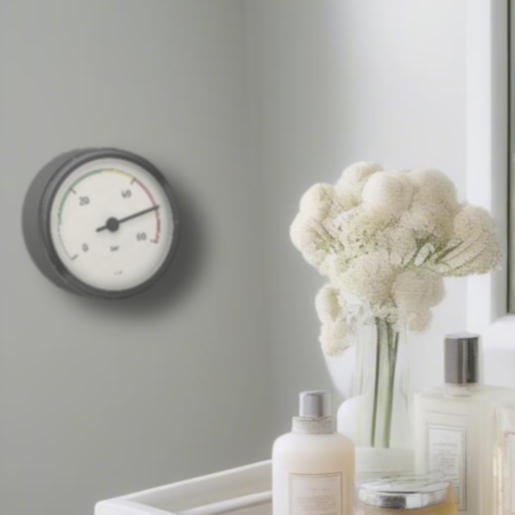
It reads value=50 unit=bar
